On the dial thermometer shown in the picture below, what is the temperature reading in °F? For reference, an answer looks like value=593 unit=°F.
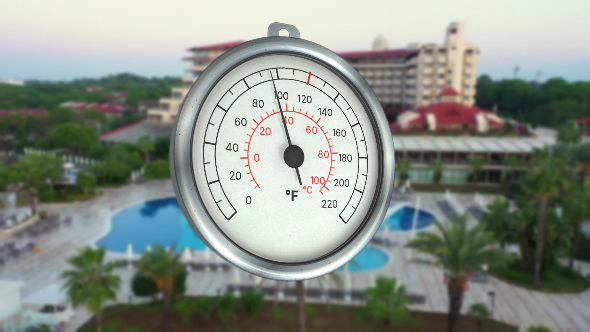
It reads value=95 unit=°F
